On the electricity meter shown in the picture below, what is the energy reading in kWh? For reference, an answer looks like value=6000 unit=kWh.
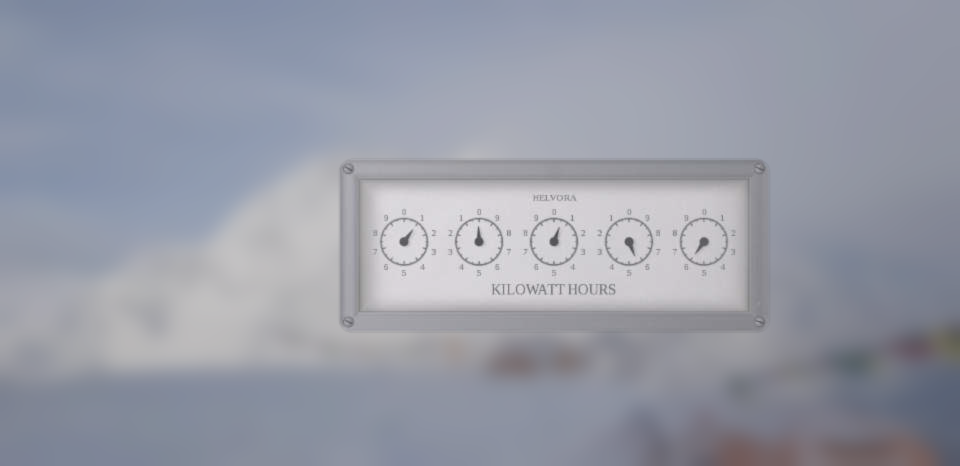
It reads value=10056 unit=kWh
